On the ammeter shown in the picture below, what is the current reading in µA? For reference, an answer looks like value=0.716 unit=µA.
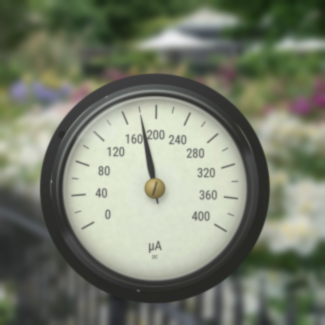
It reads value=180 unit=µA
